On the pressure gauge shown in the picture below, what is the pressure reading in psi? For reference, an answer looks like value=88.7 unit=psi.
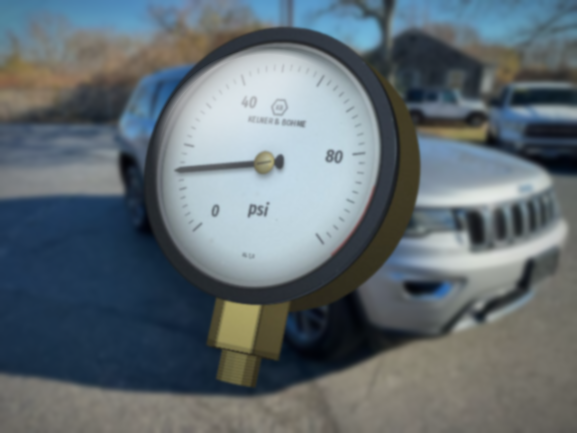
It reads value=14 unit=psi
